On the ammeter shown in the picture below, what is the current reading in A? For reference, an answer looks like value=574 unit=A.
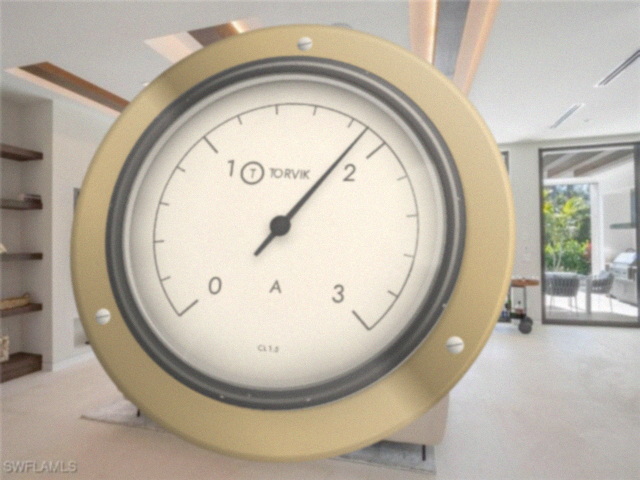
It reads value=1.9 unit=A
